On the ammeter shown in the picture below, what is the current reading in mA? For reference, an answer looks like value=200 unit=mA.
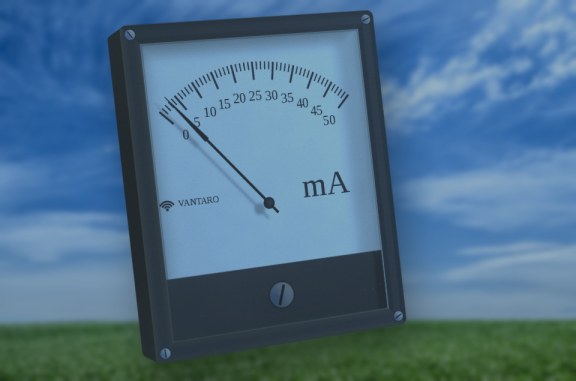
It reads value=3 unit=mA
